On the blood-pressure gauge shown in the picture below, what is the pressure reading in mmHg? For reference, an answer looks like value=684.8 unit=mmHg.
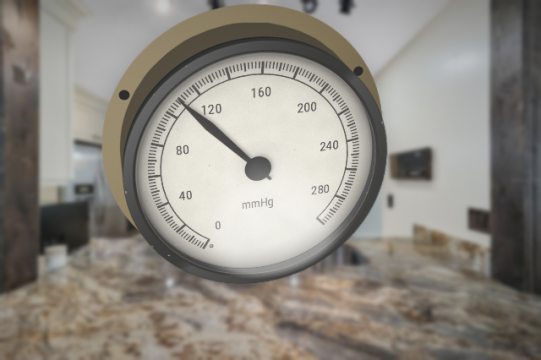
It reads value=110 unit=mmHg
